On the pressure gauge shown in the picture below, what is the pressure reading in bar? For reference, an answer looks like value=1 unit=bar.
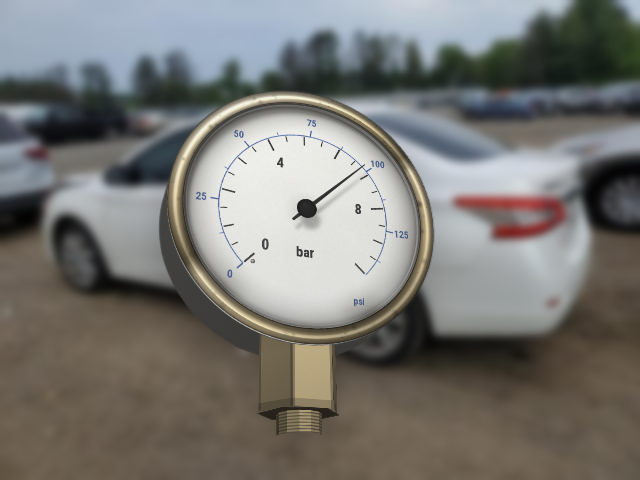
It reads value=6.75 unit=bar
